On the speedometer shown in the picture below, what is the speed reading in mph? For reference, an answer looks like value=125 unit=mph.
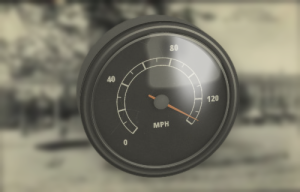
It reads value=135 unit=mph
